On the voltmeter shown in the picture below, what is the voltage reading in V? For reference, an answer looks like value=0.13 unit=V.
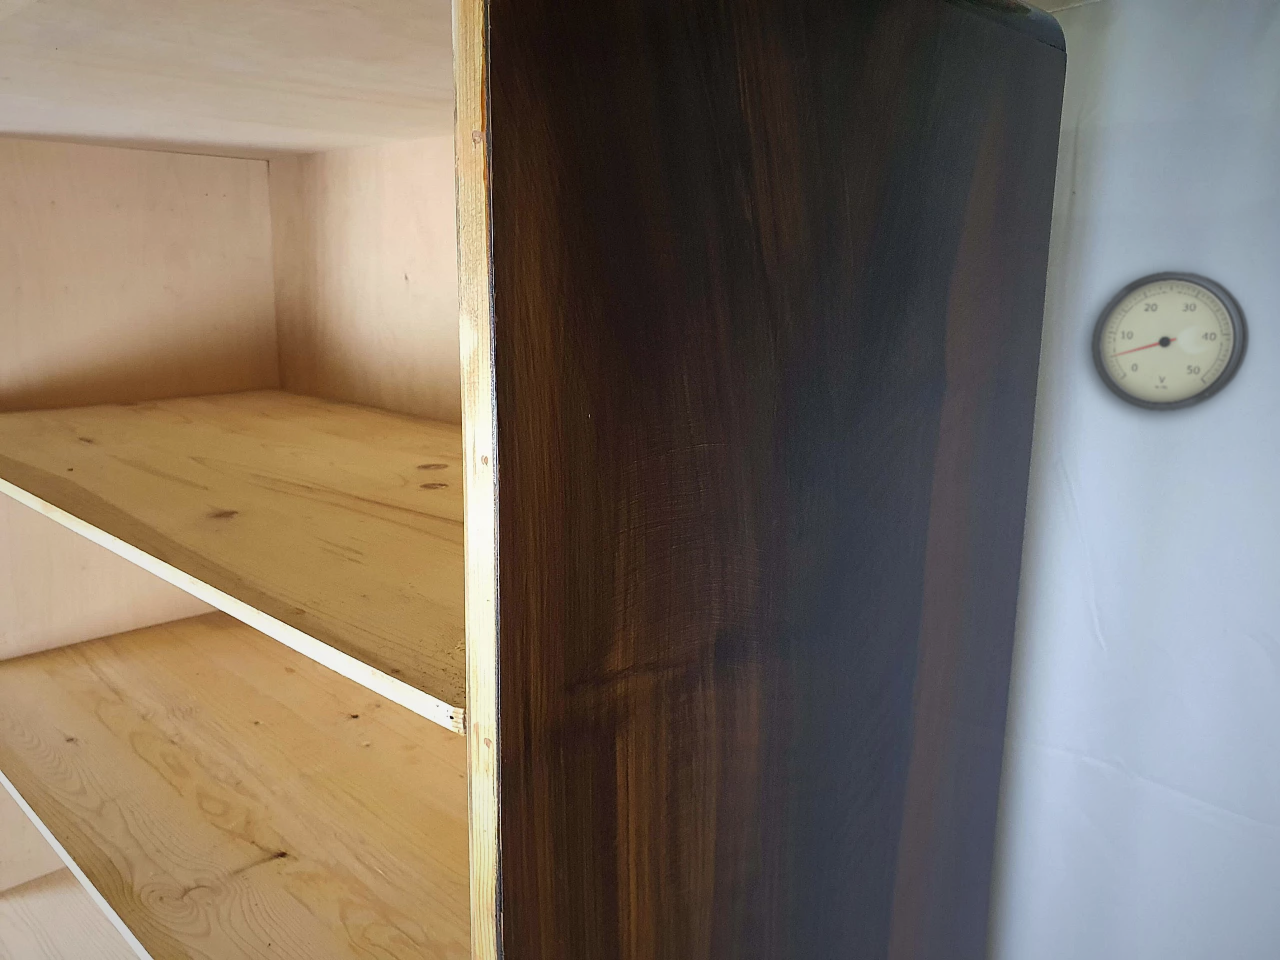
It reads value=5 unit=V
